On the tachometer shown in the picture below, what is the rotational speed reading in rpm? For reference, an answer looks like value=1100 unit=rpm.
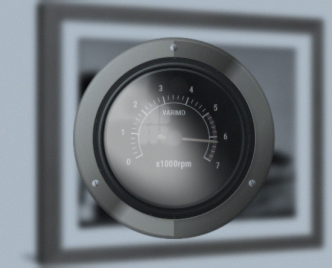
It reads value=6200 unit=rpm
